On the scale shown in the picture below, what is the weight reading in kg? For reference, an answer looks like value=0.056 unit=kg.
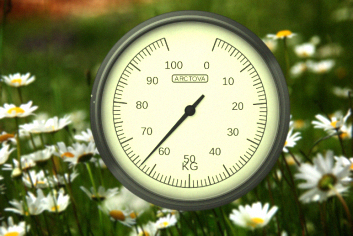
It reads value=63 unit=kg
